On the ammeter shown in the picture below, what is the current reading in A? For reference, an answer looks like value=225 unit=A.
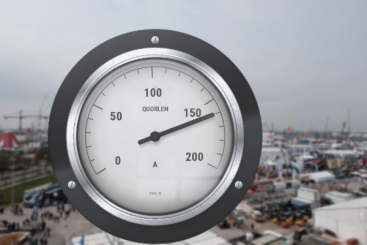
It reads value=160 unit=A
